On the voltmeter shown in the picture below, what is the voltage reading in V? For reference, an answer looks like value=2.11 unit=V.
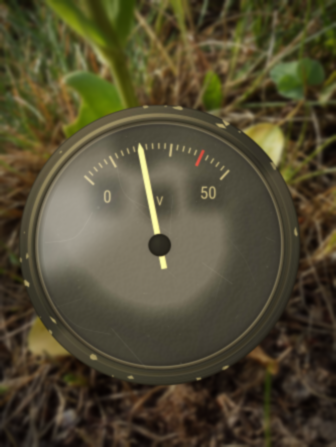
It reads value=20 unit=V
